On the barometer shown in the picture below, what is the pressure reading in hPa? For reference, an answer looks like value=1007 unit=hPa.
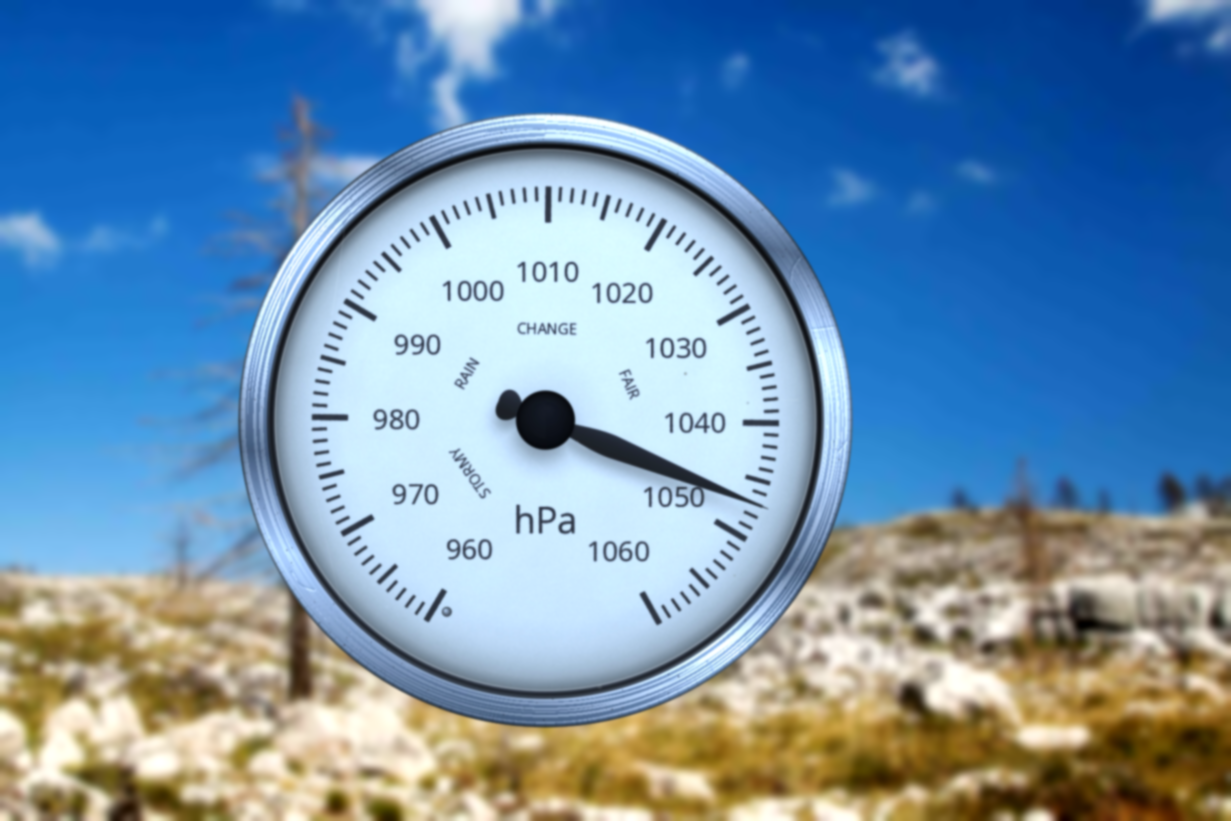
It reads value=1047 unit=hPa
